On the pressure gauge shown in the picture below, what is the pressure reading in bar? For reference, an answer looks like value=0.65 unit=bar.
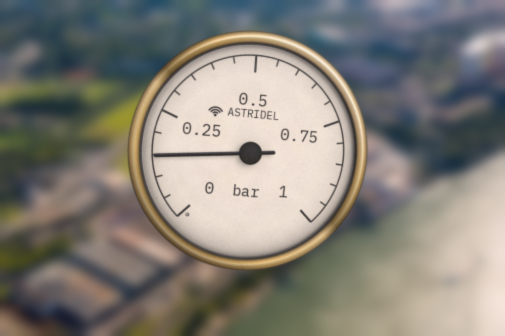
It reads value=0.15 unit=bar
